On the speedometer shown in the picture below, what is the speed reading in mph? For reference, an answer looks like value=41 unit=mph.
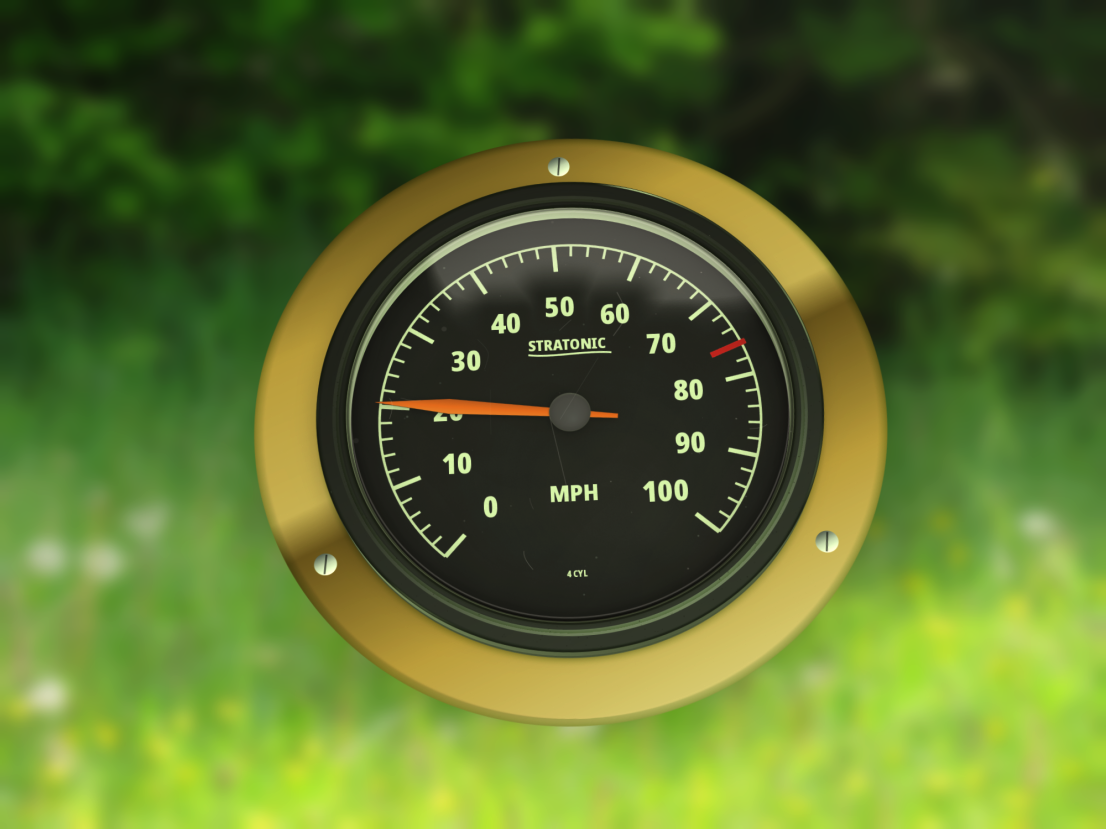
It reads value=20 unit=mph
